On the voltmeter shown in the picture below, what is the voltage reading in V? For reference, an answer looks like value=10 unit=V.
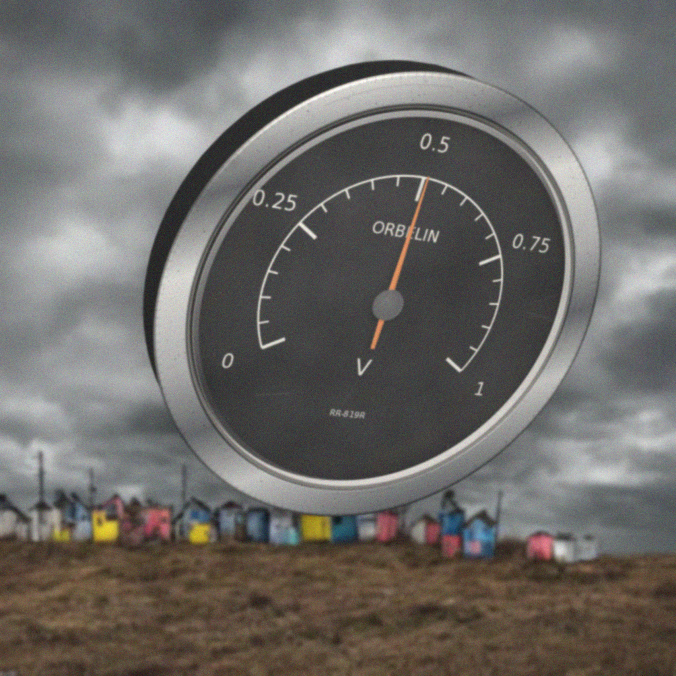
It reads value=0.5 unit=V
